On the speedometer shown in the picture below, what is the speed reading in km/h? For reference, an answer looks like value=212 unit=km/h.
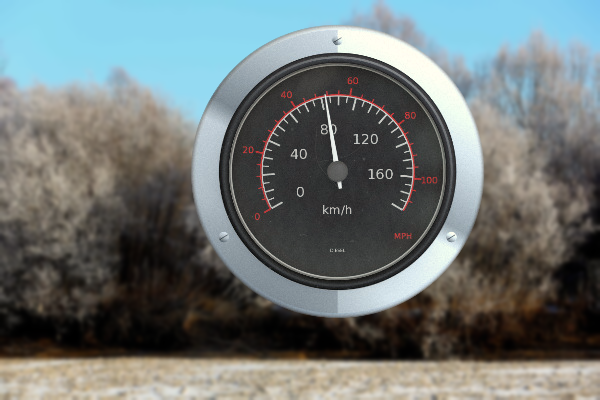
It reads value=82.5 unit=km/h
